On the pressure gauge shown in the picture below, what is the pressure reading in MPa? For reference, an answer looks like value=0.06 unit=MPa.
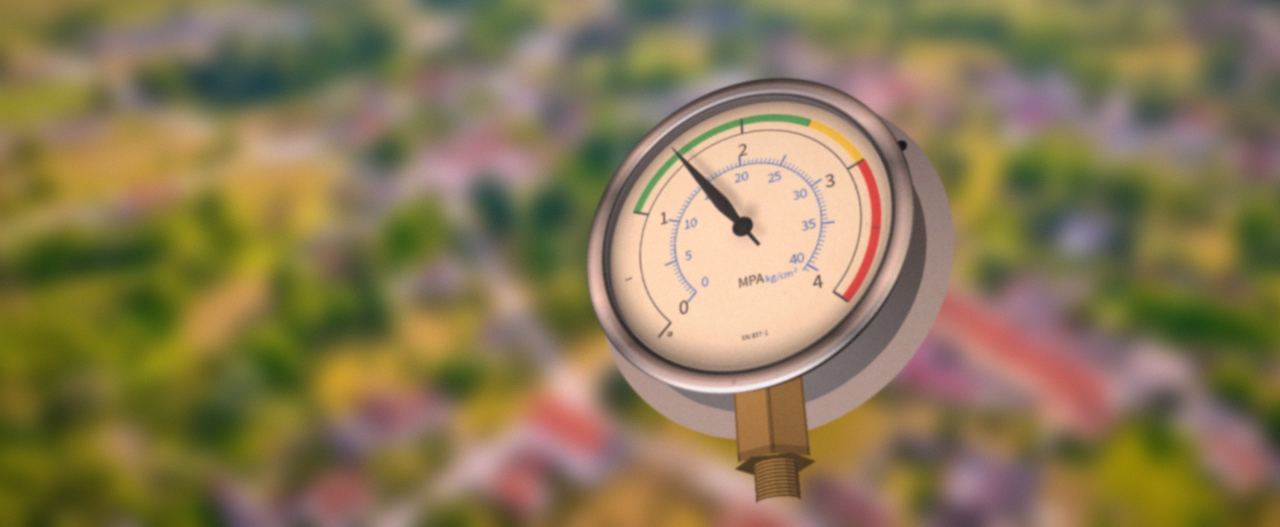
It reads value=1.5 unit=MPa
